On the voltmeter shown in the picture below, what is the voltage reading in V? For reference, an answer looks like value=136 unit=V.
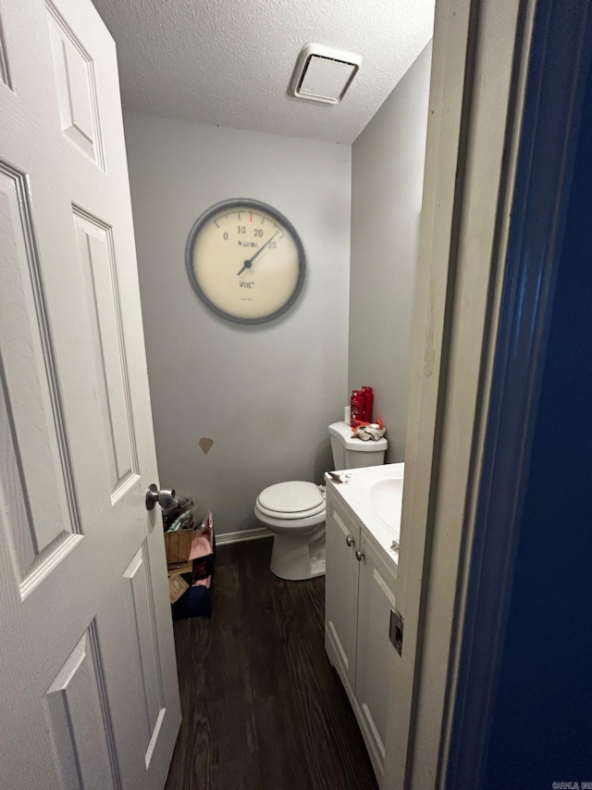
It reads value=27.5 unit=V
